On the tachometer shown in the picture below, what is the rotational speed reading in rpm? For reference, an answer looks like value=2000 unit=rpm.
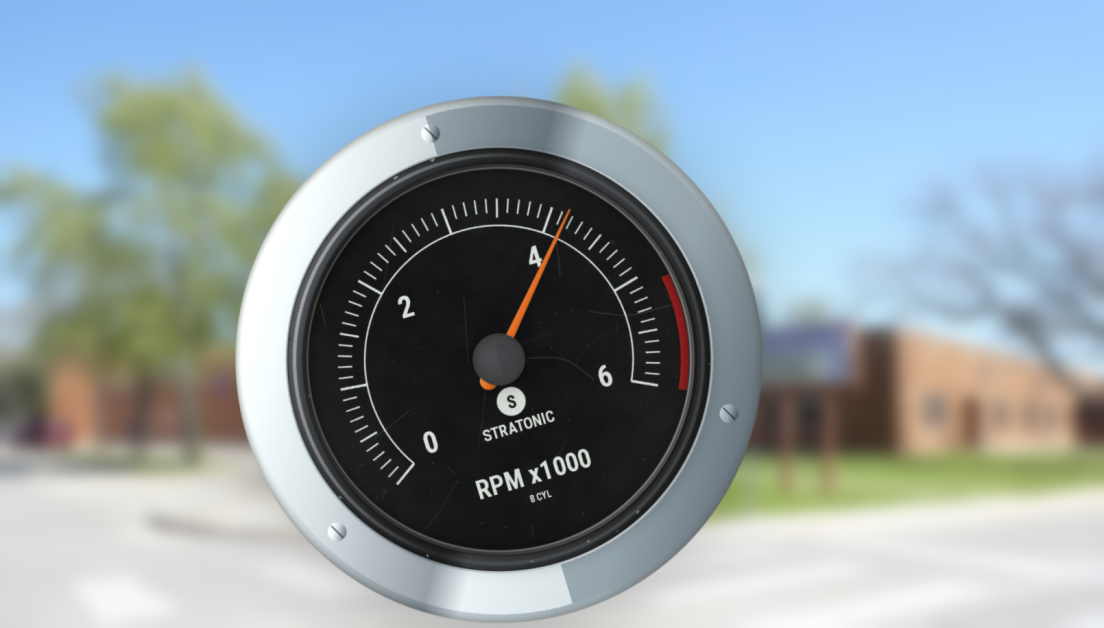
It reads value=4150 unit=rpm
